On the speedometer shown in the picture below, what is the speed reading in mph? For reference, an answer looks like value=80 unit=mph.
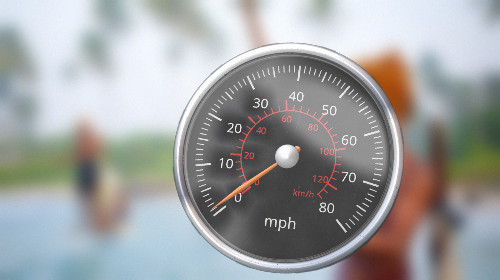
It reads value=1 unit=mph
